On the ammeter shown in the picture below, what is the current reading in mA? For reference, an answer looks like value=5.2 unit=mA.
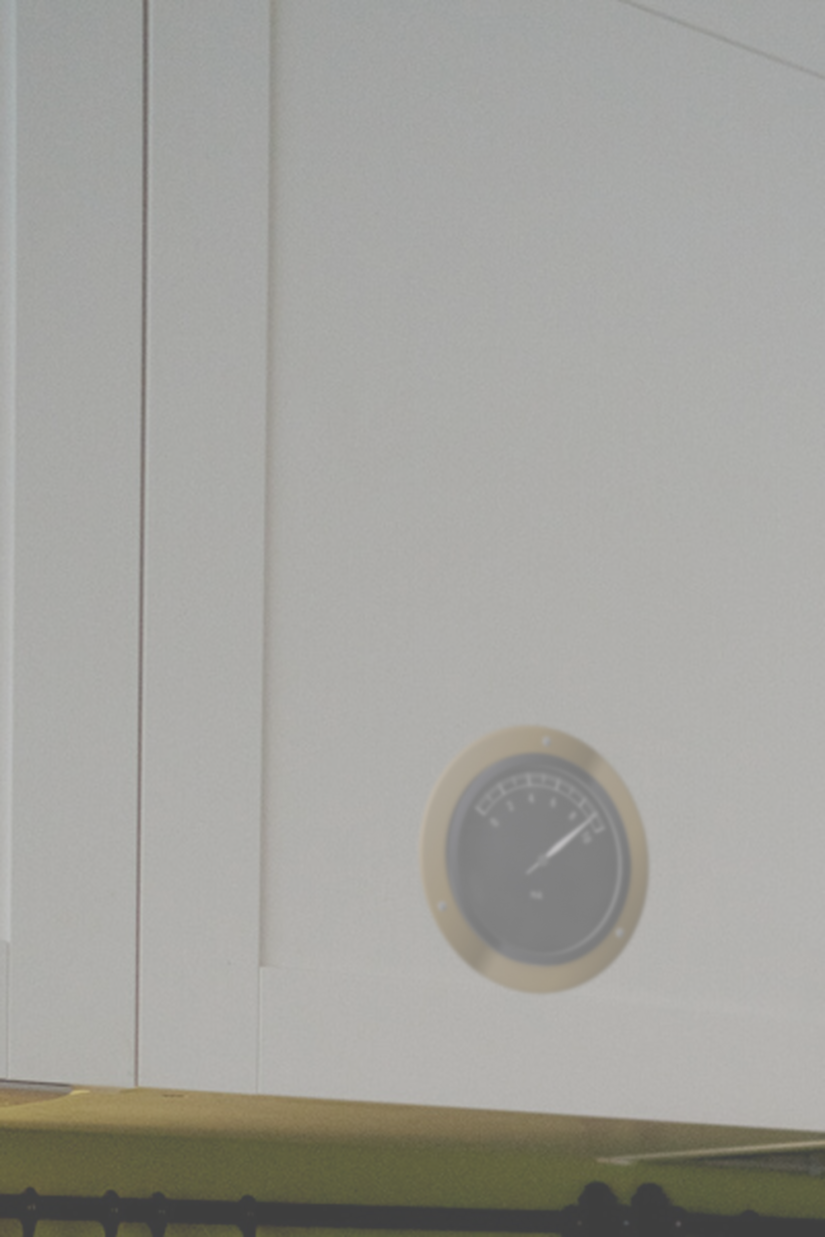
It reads value=9 unit=mA
